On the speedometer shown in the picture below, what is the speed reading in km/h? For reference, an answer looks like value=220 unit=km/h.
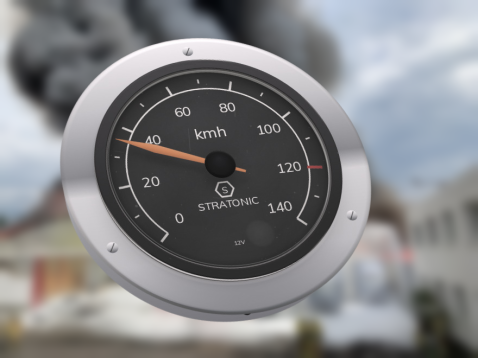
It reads value=35 unit=km/h
